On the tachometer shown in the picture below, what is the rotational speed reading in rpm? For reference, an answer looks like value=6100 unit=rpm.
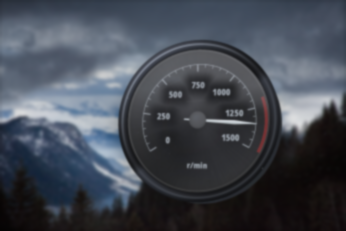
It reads value=1350 unit=rpm
